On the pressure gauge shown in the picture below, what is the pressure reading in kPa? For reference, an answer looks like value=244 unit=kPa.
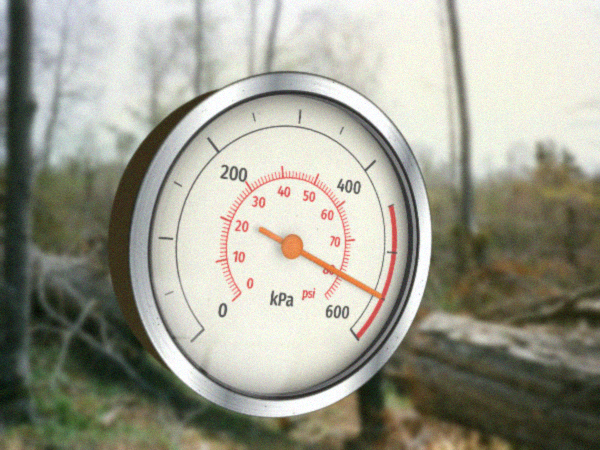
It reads value=550 unit=kPa
